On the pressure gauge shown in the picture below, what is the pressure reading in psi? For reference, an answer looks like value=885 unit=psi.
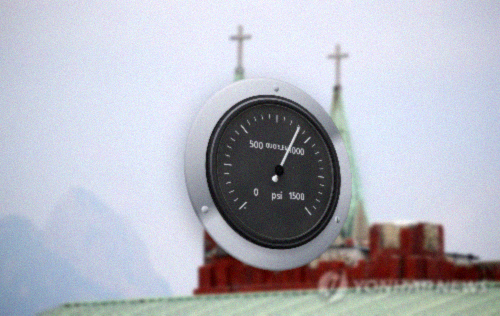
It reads value=900 unit=psi
